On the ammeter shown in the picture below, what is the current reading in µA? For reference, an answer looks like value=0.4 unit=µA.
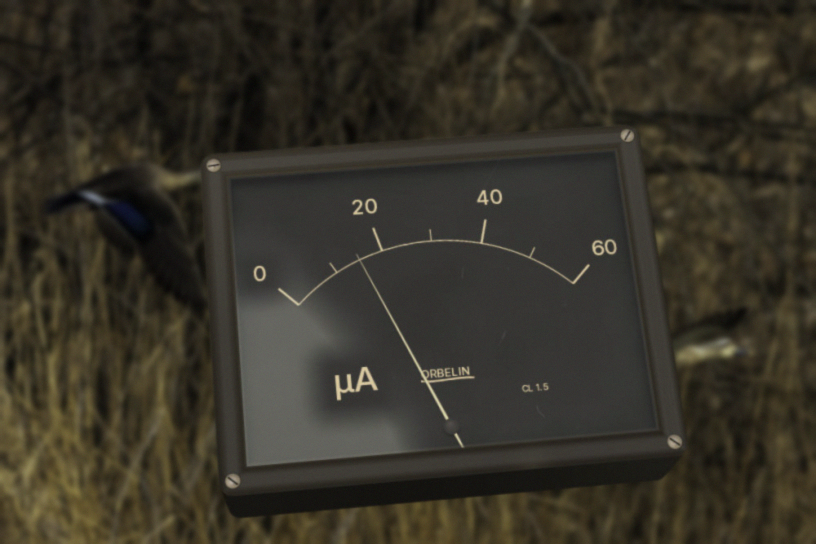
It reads value=15 unit=µA
